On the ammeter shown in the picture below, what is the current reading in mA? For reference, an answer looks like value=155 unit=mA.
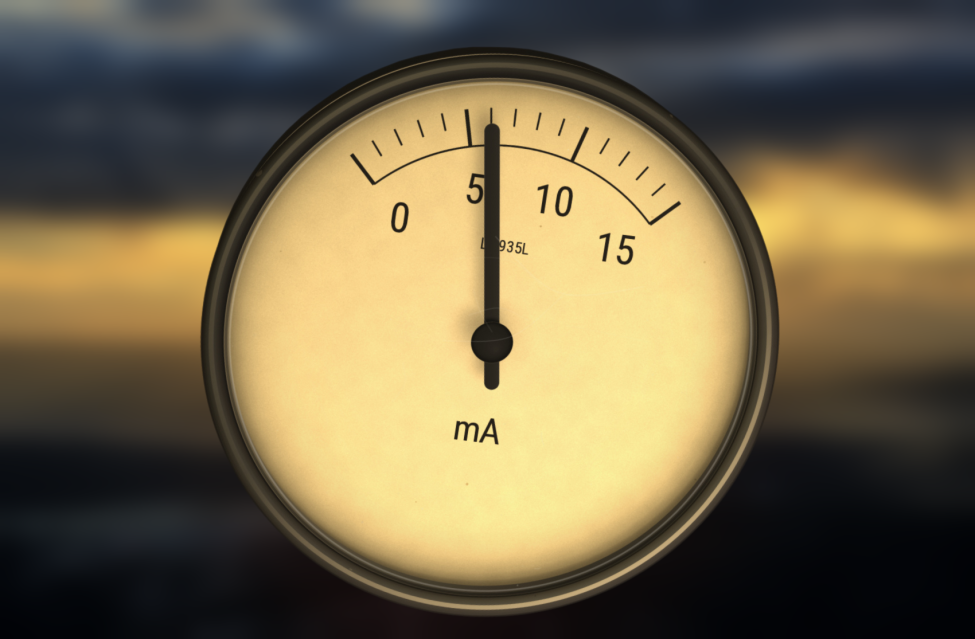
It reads value=6 unit=mA
